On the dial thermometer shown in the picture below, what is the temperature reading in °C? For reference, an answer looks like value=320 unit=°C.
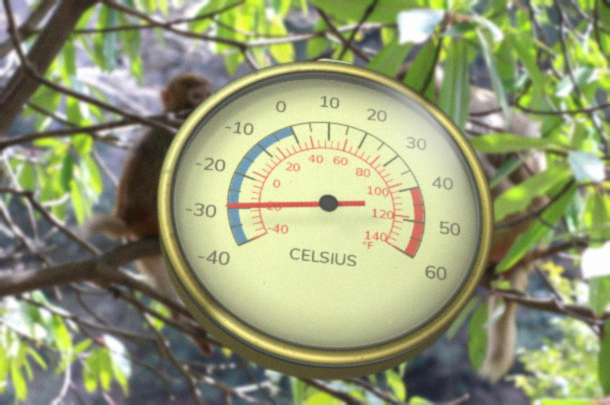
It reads value=-30 unit=°C
